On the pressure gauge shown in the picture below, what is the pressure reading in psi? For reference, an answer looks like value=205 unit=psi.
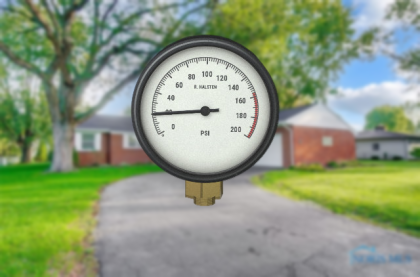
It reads value=20 unit=psi
